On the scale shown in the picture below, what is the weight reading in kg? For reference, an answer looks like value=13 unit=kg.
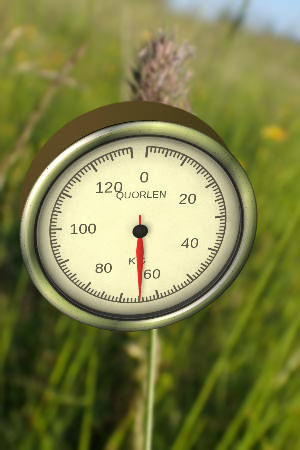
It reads value=65 unit=kg
